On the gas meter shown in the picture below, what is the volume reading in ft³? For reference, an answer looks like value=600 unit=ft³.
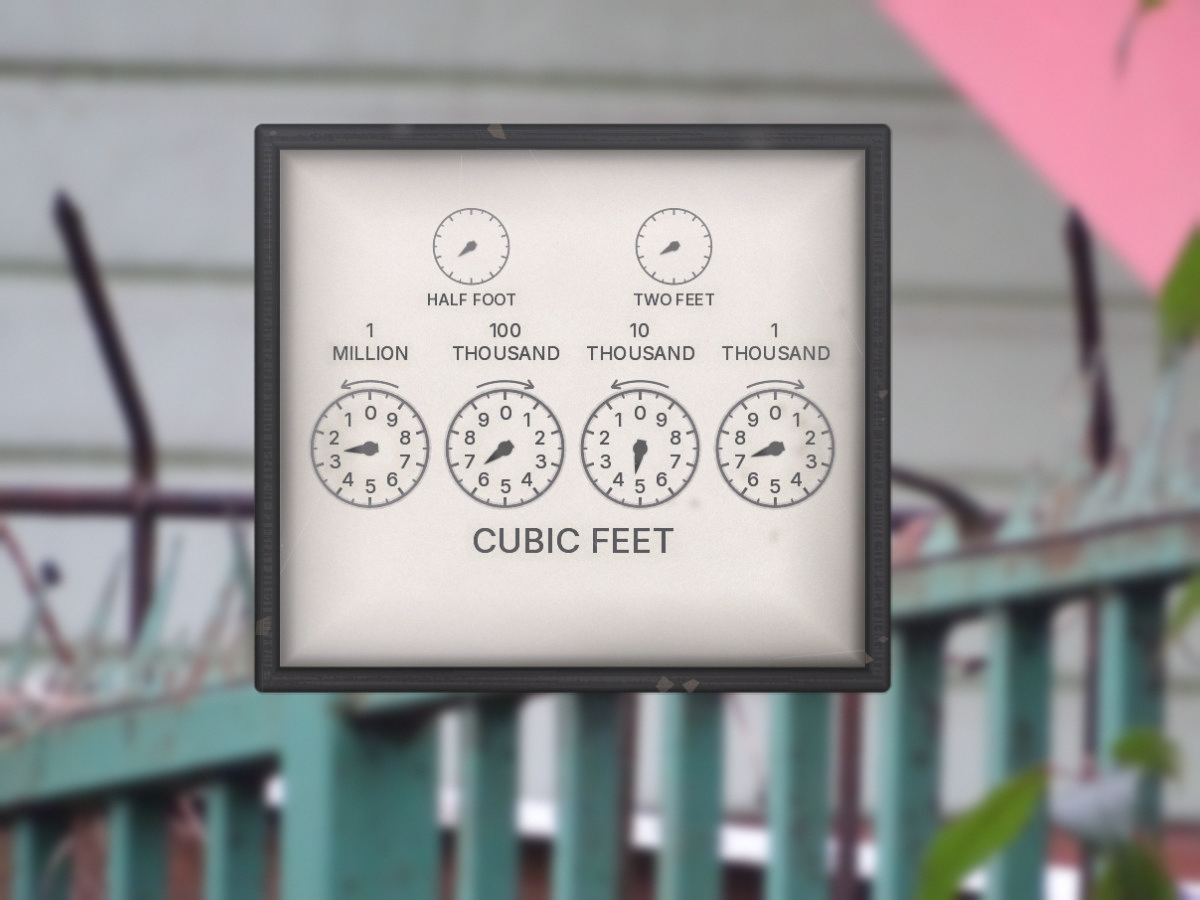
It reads value=264700 unit=ft³
